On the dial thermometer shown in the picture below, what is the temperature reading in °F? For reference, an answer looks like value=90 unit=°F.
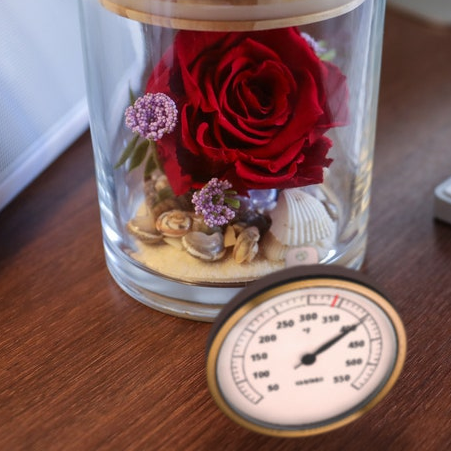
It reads value=400 unit=°F
